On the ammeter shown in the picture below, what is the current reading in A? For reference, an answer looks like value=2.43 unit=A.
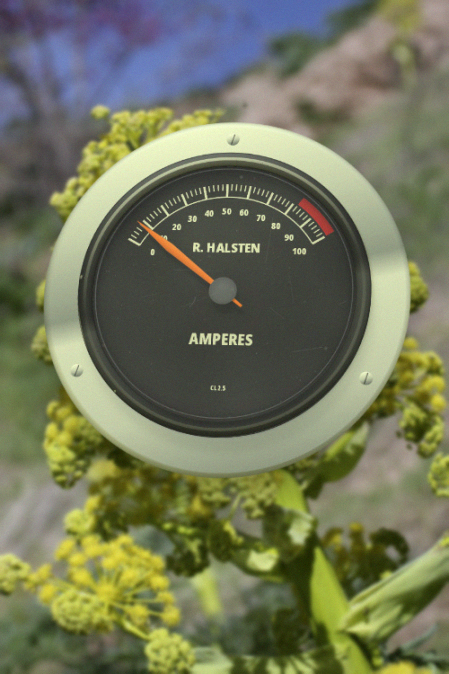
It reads value=8 unit=A
